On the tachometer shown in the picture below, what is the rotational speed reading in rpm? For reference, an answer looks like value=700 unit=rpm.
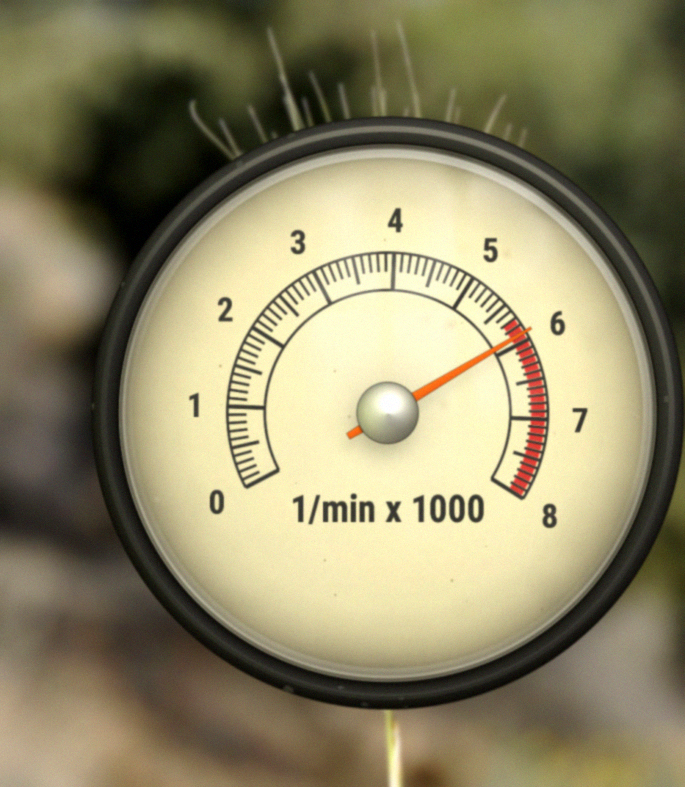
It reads value=5900 unit=rpm
